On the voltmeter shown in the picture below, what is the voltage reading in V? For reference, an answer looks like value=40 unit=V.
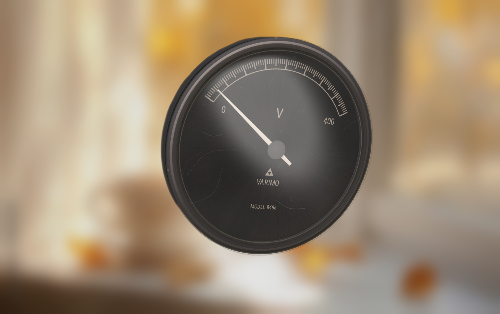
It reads value=25 unit=V
